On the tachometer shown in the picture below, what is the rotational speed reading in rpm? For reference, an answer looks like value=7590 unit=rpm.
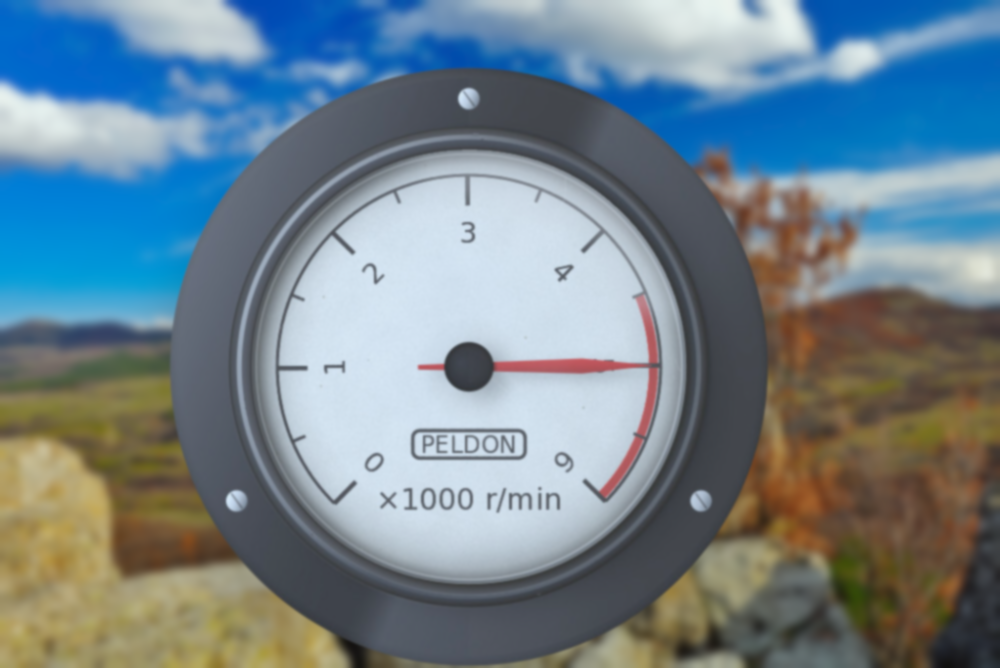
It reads value=5000 unit=rpm
